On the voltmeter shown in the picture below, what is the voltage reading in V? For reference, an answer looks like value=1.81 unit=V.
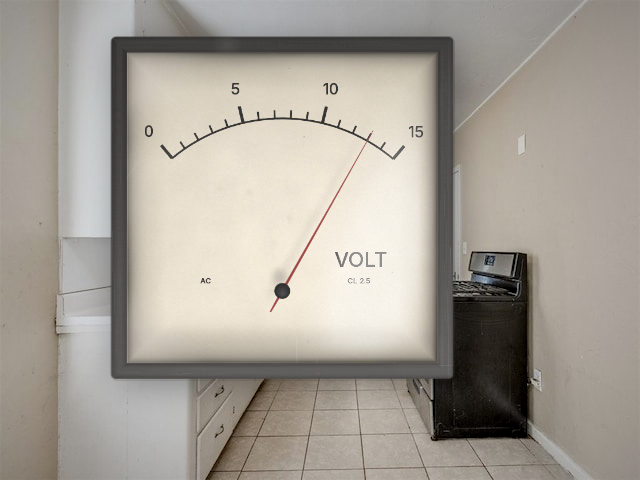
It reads value=13 unit=V
